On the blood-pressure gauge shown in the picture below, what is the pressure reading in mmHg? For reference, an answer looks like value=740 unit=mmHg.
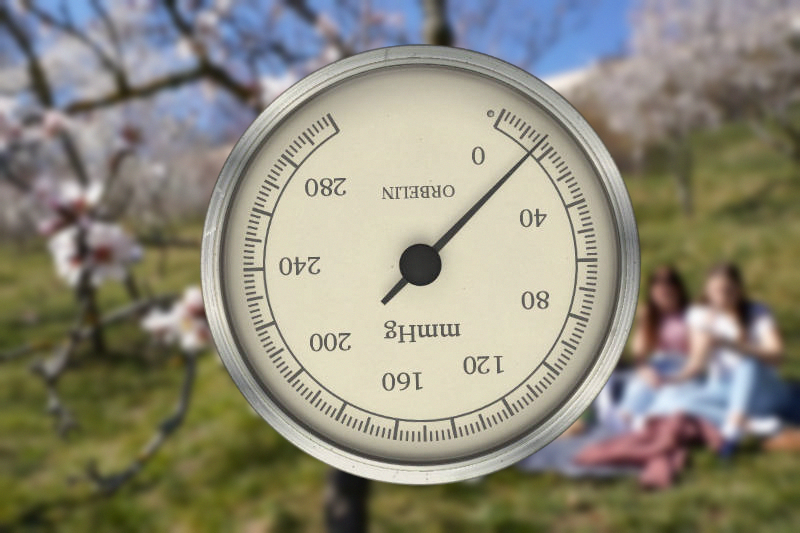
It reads value=16 unit=mmHg
